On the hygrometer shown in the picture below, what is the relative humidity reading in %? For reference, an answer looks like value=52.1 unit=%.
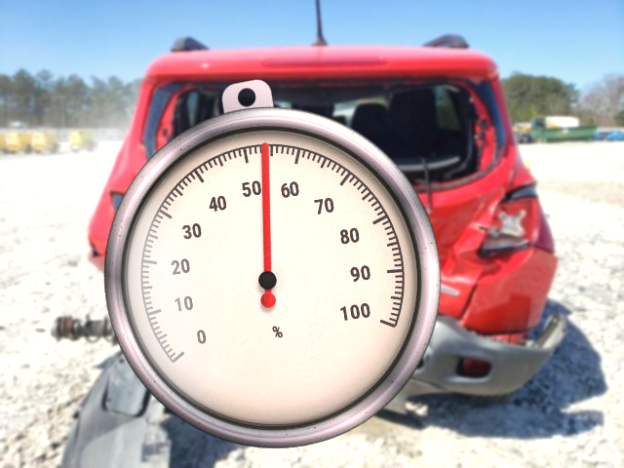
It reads value=54 unit=%
